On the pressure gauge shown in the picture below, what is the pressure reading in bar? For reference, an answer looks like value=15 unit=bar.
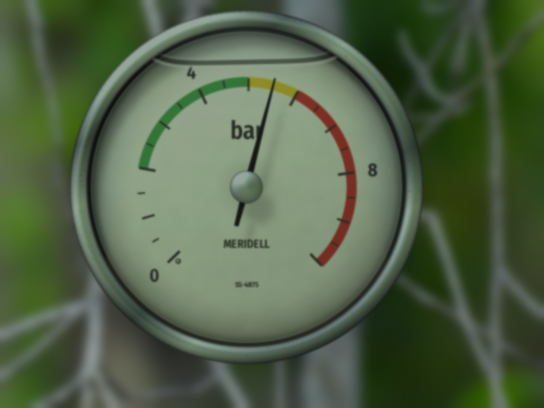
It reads value=5.5 unit=bar
